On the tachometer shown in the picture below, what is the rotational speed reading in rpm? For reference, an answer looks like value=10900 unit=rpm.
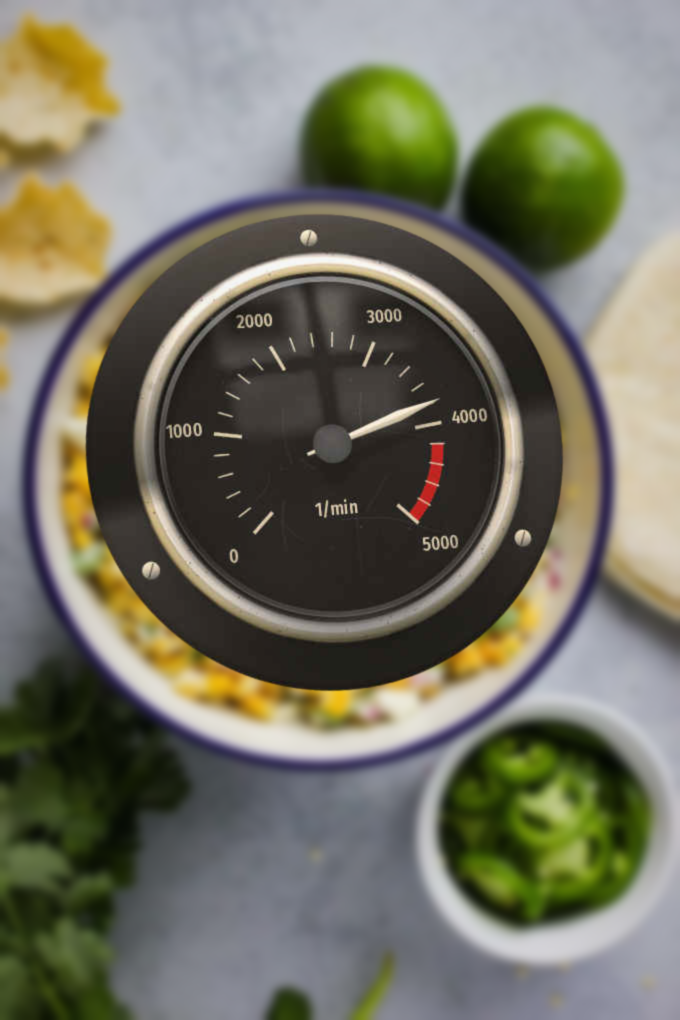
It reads value=3800 unit=rpm
